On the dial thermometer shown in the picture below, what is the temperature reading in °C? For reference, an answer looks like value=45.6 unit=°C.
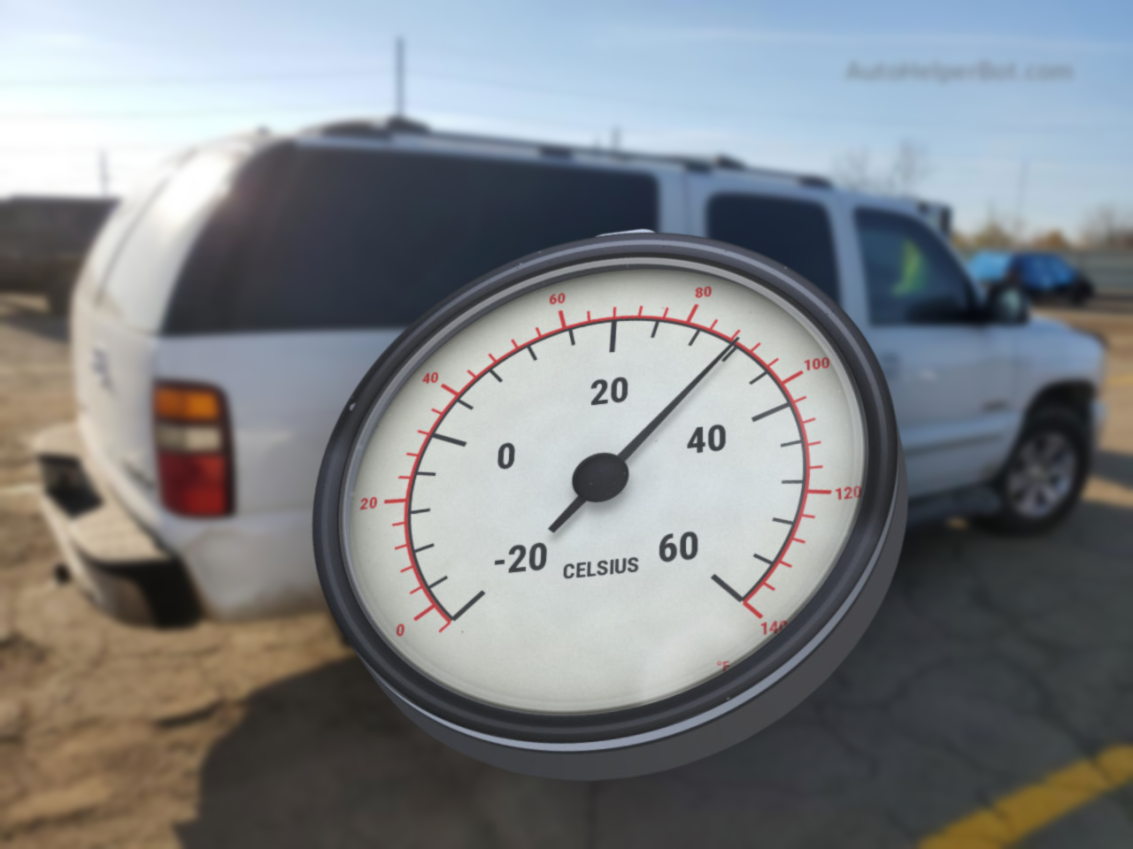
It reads value=32 unit=°C
